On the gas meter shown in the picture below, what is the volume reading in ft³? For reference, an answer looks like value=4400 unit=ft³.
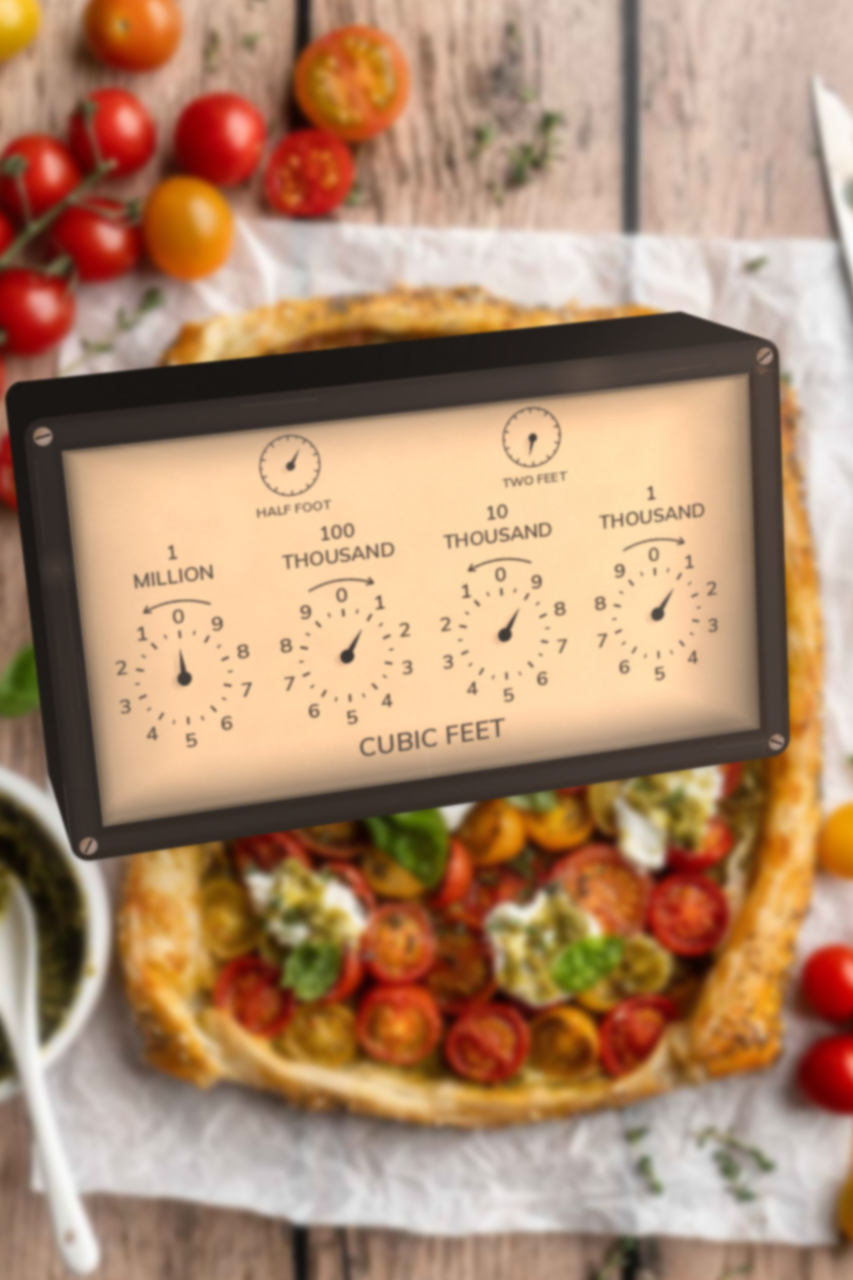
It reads value=9100 unit=ft³
